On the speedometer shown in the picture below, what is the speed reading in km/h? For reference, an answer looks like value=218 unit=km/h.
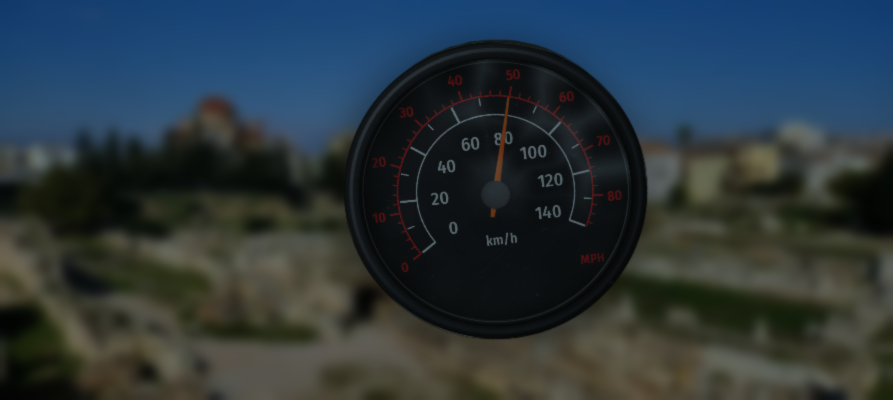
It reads value=80 unit=km/h
